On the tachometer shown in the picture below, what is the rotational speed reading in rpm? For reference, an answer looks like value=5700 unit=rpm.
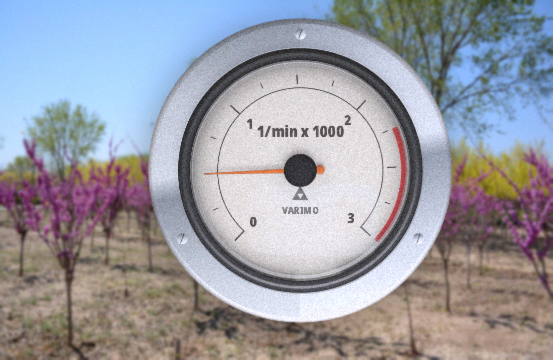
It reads value=500 unit=rpm
